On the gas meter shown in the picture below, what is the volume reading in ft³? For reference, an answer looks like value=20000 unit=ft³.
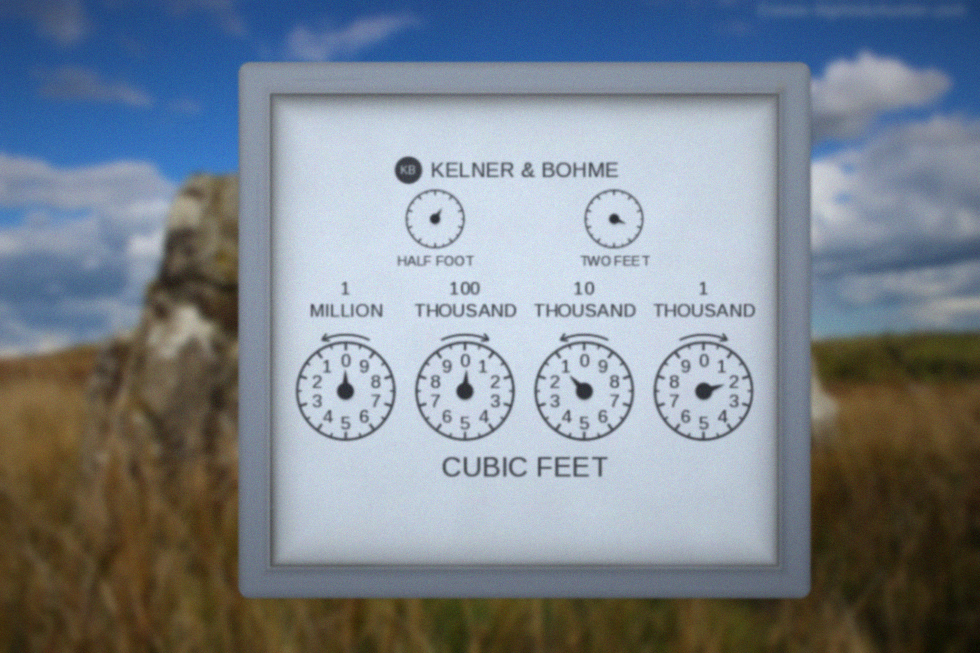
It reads value=1200 unit=ft³
